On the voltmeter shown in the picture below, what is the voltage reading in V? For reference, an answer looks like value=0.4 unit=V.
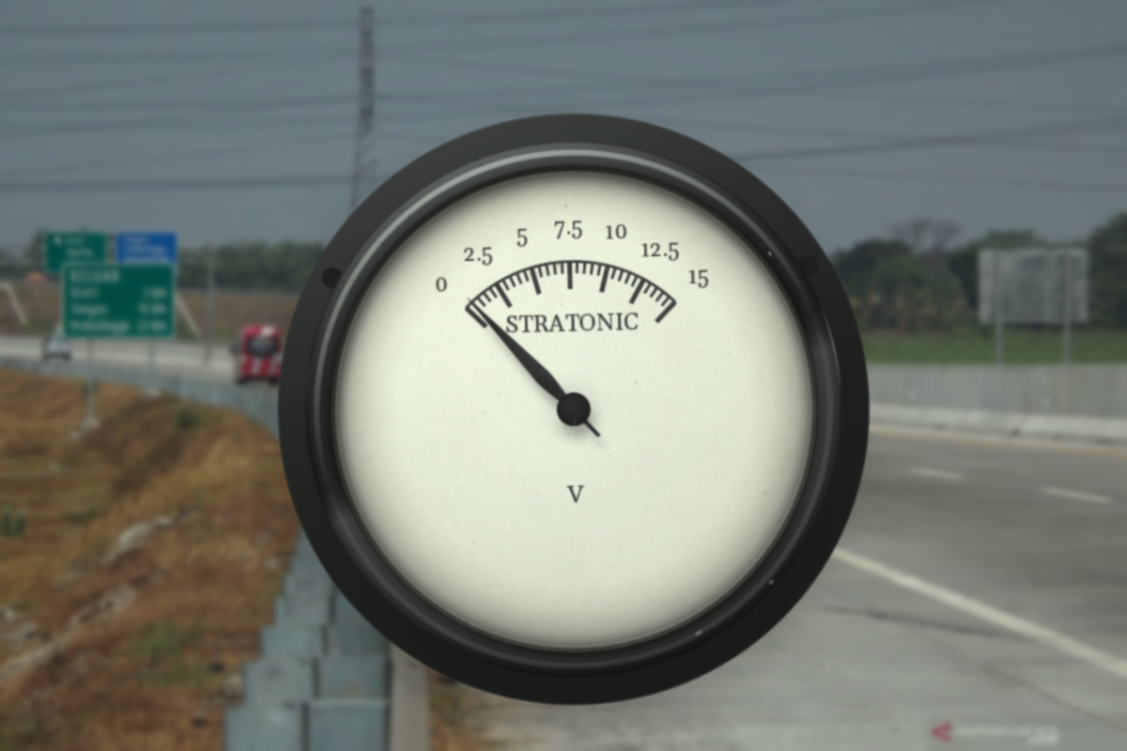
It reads value=0.5 unit=V
